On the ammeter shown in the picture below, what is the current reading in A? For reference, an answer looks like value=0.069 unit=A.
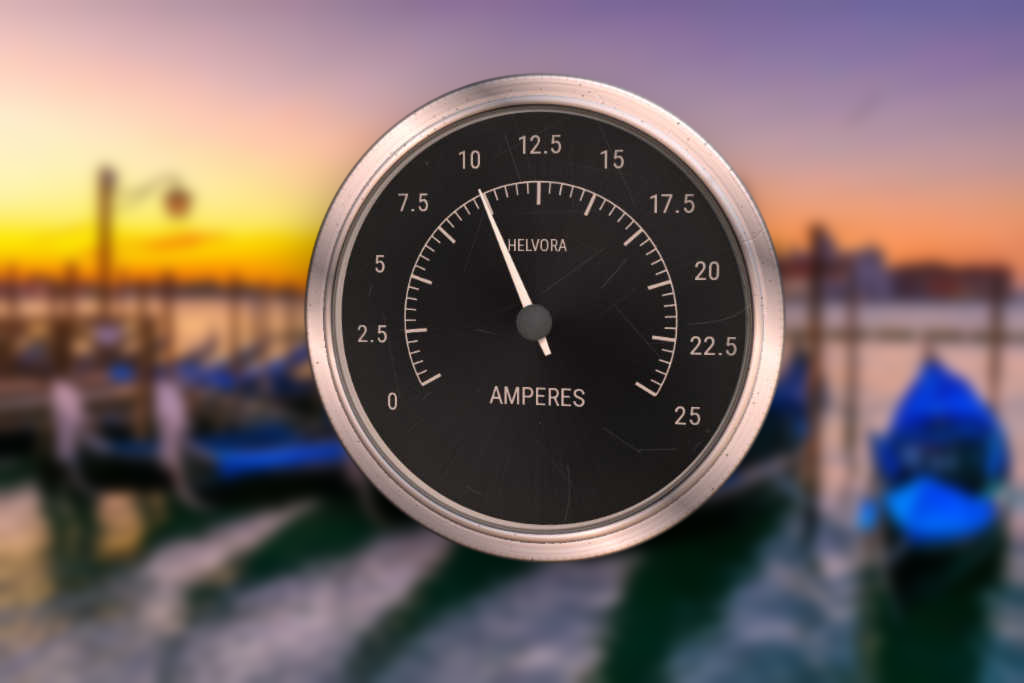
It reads value=10 unit=A
